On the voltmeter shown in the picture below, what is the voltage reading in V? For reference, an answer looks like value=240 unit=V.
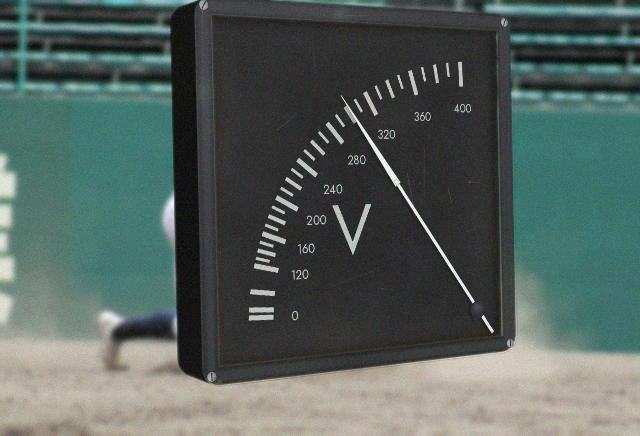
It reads value=300 unit=V
